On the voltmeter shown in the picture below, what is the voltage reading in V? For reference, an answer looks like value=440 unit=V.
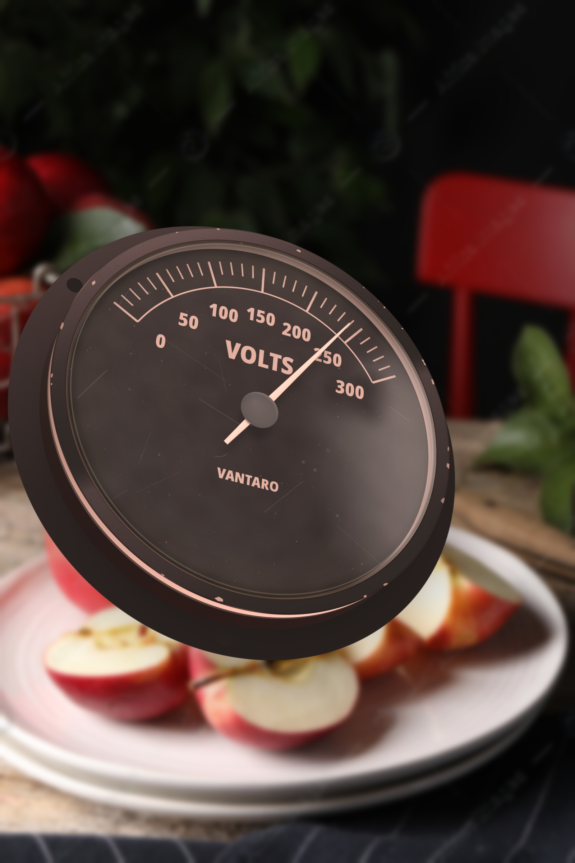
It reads value=240 unit=V
